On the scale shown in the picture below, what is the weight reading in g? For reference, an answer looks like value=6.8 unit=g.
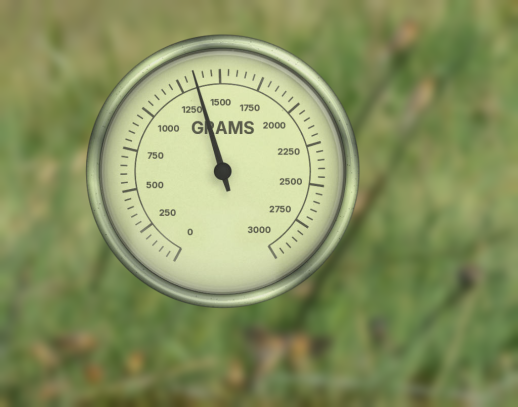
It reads value=1350 unit=g
